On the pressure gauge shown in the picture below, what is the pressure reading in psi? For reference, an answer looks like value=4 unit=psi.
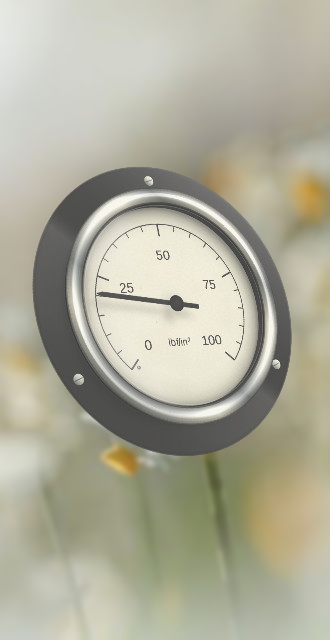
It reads value=20 unit=psi
